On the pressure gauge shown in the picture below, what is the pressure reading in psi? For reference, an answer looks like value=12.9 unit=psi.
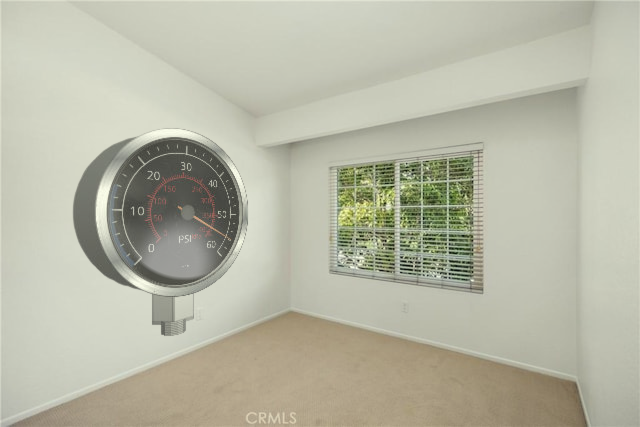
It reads value=56 unit=psi
